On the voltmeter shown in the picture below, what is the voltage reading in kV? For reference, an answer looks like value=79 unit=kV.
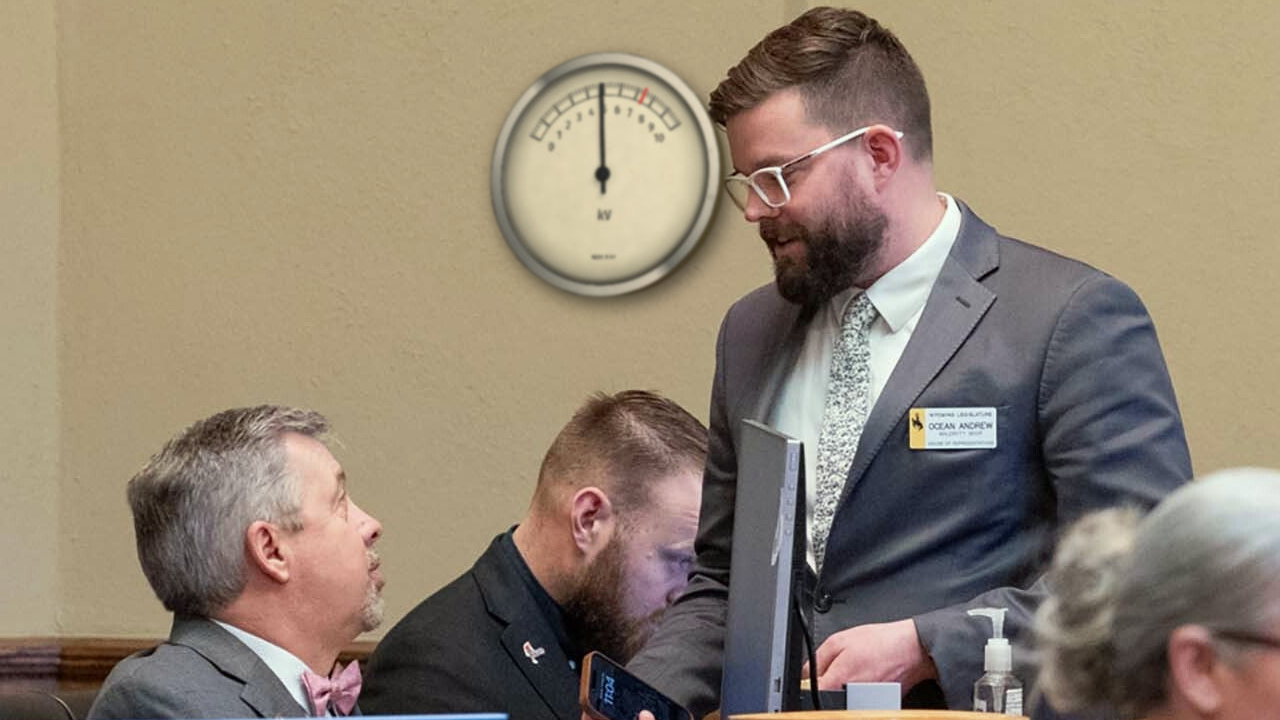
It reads value=5 unit=kV
